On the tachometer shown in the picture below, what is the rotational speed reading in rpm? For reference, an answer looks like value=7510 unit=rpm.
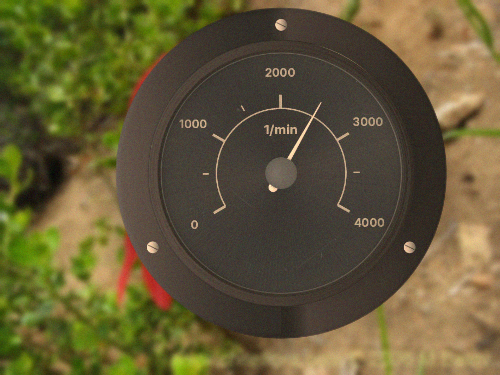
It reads value=2500 unit=rpm
